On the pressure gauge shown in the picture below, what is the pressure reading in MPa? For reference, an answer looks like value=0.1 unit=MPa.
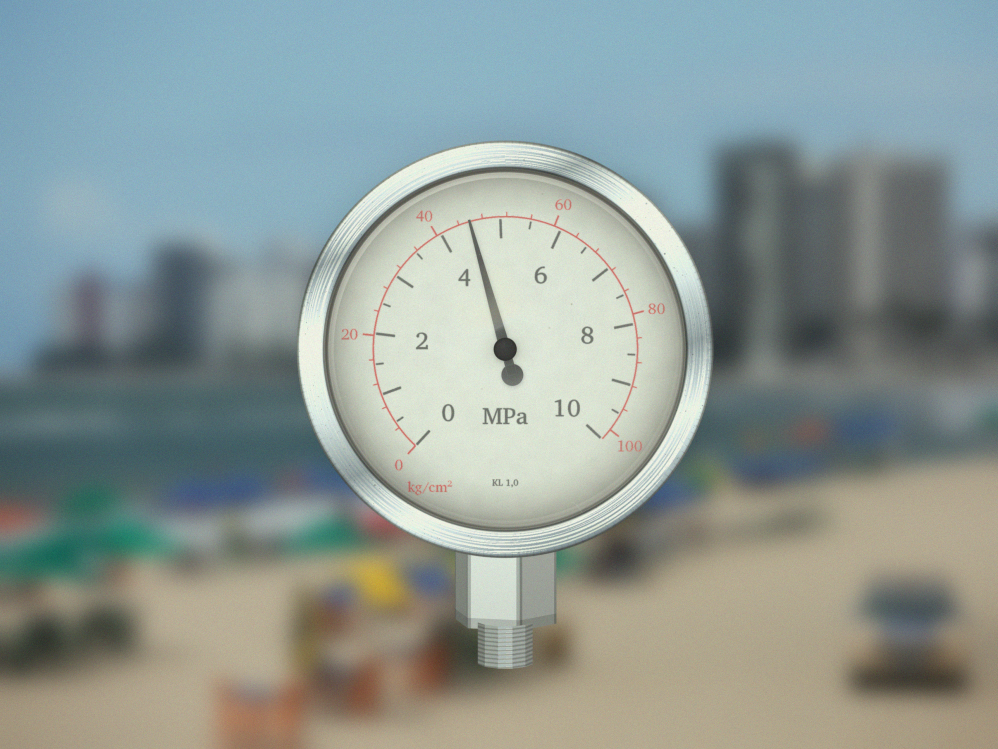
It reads value=4.5 unit=MPa
